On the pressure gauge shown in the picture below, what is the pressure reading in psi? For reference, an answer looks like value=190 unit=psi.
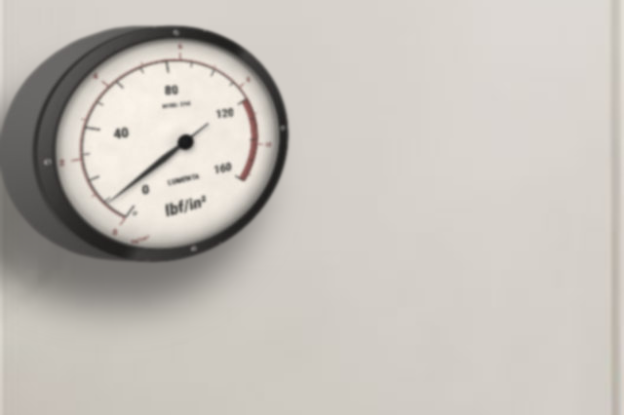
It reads value=10 unit=psi
